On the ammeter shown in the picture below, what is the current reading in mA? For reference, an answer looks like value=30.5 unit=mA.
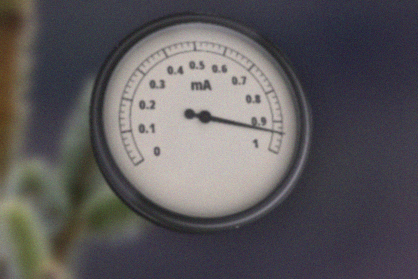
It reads value=0.94 unit=mA
